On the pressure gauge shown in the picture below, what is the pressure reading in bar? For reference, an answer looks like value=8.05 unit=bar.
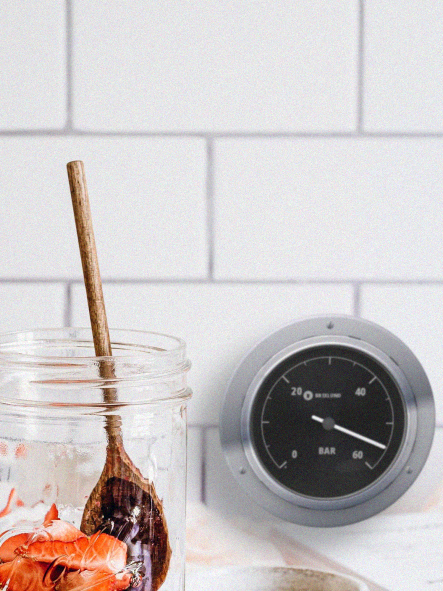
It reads value=55 unit=bar
